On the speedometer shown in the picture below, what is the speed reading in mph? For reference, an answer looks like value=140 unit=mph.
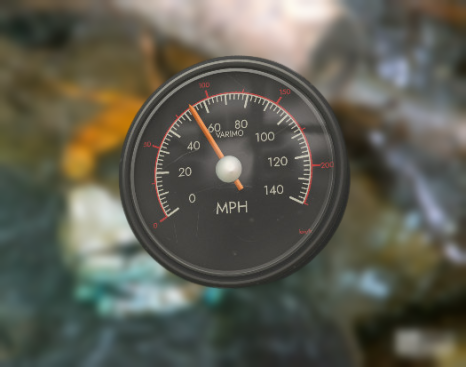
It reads value=54 unit=mph
